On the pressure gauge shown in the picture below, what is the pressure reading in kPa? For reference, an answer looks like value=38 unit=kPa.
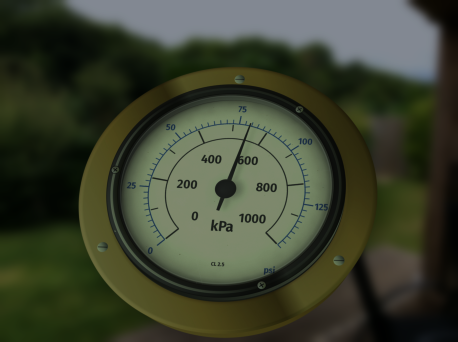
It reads value=550 unit=kPa
